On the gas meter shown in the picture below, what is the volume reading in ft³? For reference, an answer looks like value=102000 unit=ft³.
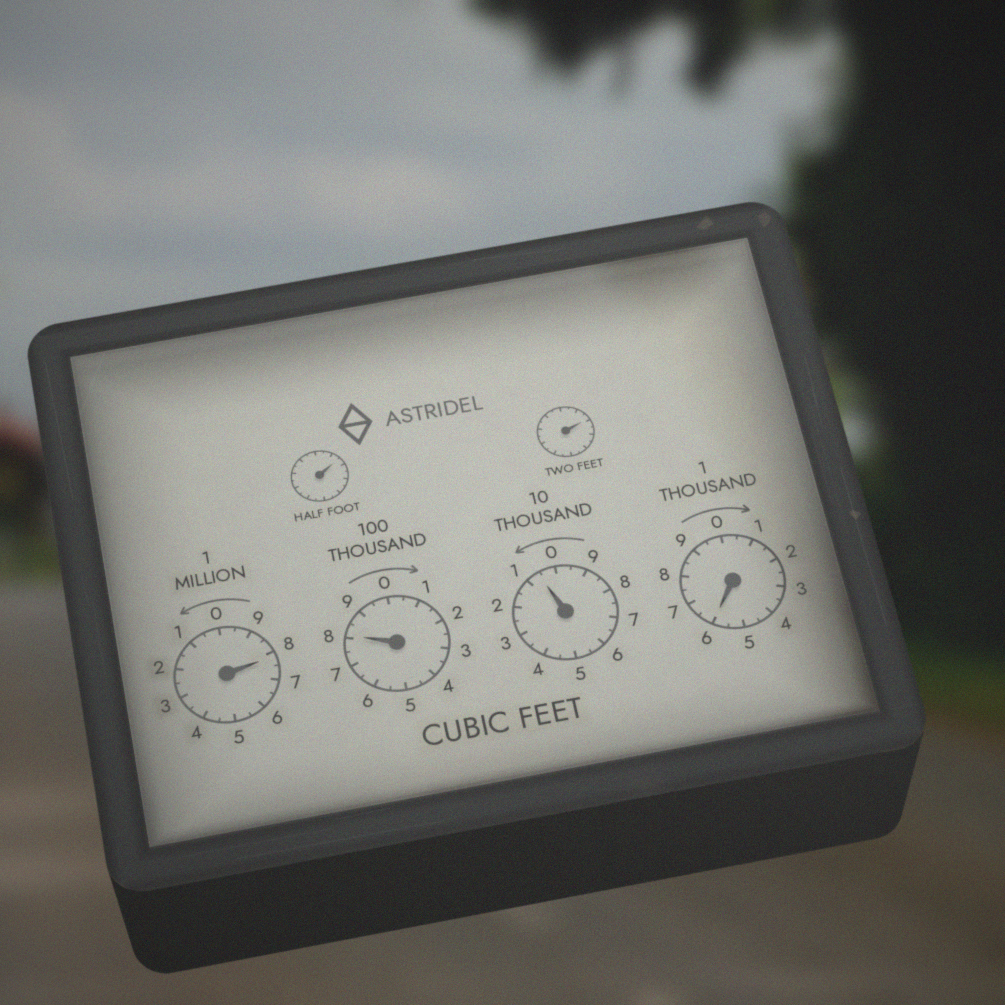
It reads value=780600 unit=ft³
